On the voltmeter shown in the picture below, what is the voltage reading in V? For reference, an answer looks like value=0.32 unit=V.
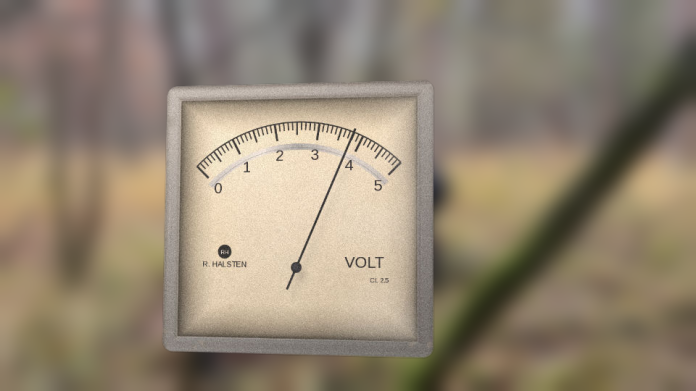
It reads value=3.8 unit=V
